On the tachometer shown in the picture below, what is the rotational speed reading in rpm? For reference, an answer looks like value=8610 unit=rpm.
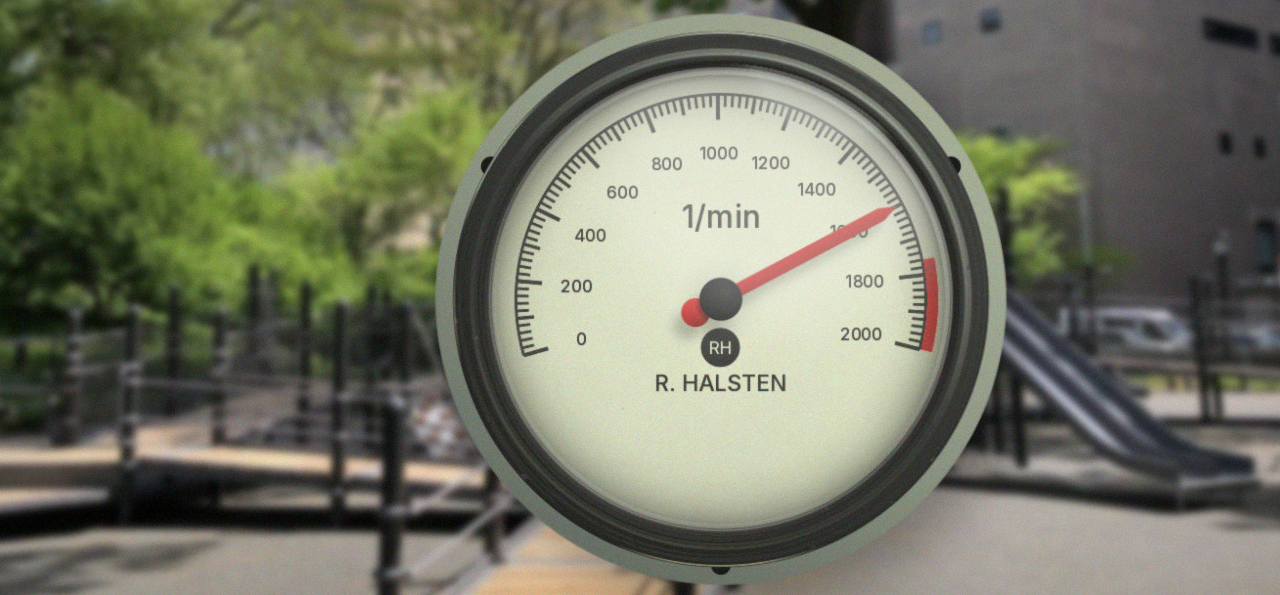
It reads value=1600 unit=rpm
